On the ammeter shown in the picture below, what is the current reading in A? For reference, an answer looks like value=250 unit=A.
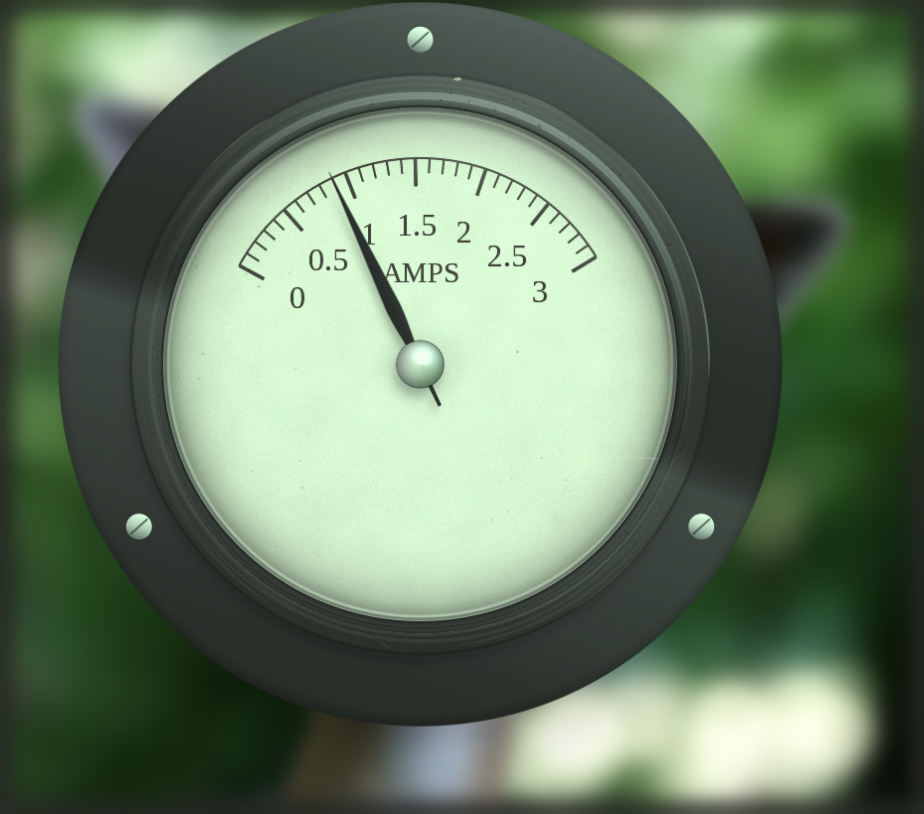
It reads value=0.9 unit=A
